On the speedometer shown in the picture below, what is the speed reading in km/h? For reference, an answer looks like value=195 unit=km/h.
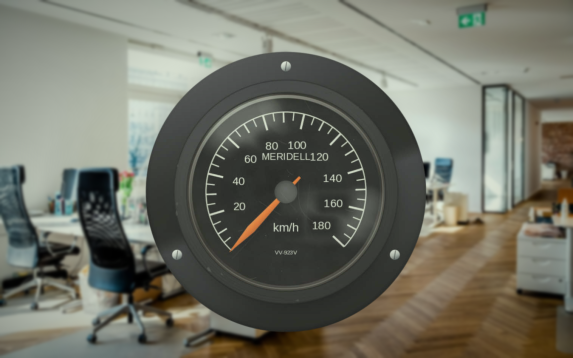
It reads value=0 unit=km/h
